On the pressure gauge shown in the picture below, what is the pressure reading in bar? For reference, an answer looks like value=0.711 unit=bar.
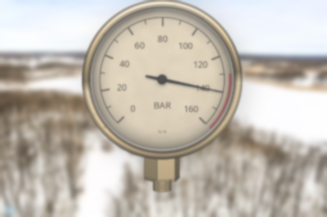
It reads value=140 unit=bar
